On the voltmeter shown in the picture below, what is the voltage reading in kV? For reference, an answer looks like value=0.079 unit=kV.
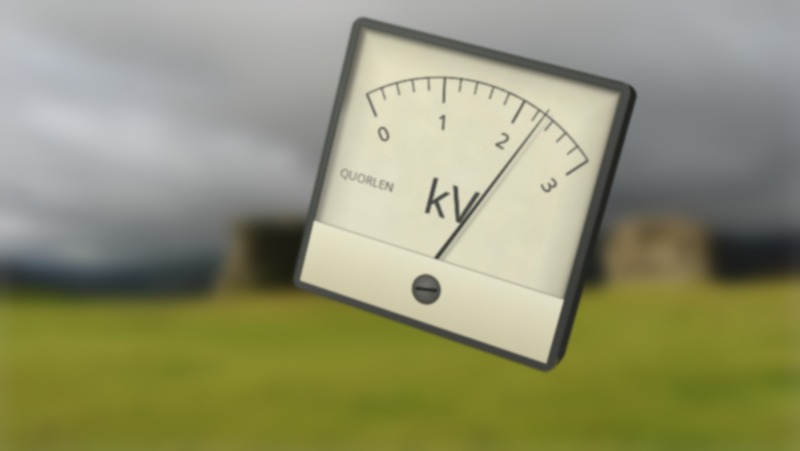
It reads value=2.3 unit=kV
